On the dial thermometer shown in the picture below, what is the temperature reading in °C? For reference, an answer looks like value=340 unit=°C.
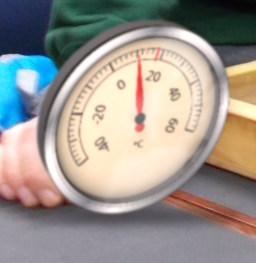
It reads value=10 unit=°C
